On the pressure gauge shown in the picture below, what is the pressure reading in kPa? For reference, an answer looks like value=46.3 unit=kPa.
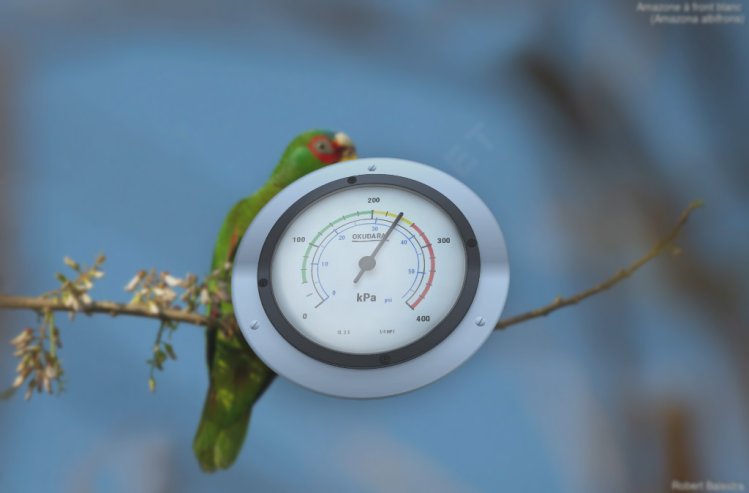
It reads value=240 unit=kPa
